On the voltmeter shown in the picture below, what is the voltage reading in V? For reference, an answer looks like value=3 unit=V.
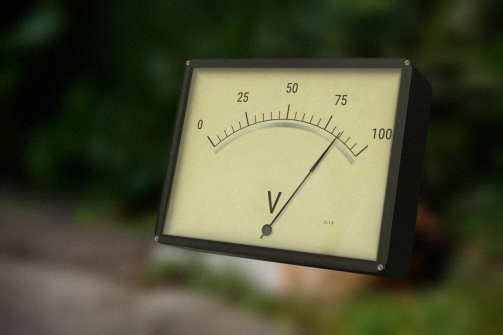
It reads value=85 unit=V
